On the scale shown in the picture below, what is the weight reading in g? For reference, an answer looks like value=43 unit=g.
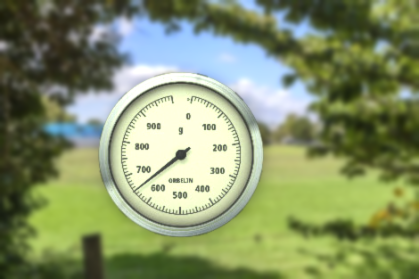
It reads value=650 unit=g
